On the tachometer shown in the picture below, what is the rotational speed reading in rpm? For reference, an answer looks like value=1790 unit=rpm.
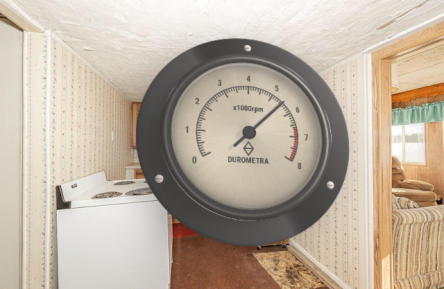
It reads value=5500 unit=rpm
